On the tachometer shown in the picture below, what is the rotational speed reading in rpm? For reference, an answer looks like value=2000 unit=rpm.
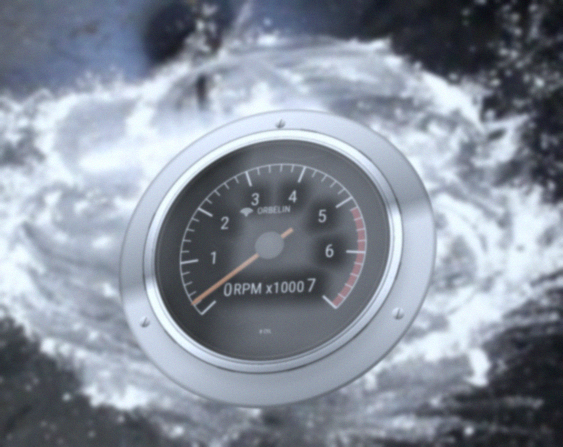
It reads value=200 unit=rpm
